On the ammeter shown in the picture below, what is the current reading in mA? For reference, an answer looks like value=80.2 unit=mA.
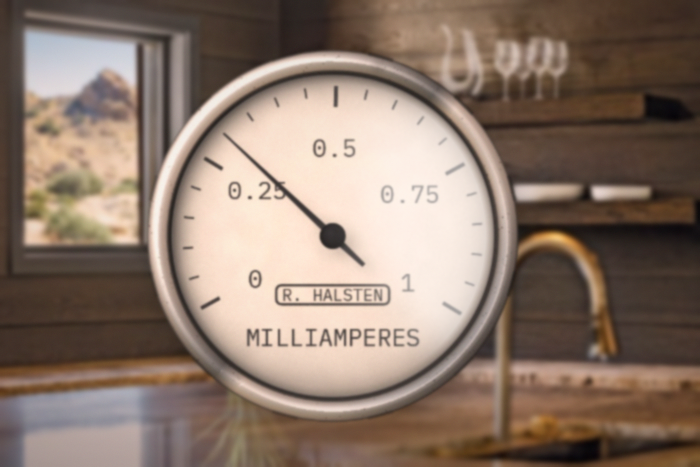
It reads value=0.3 unit=mA
